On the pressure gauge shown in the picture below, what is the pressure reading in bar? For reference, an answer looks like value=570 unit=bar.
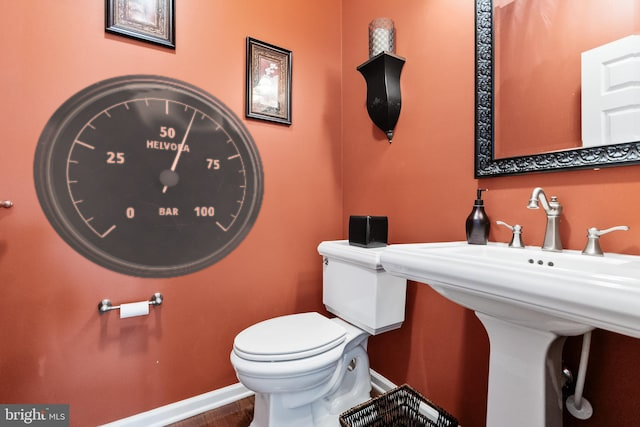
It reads value=57.5 unit=bar
